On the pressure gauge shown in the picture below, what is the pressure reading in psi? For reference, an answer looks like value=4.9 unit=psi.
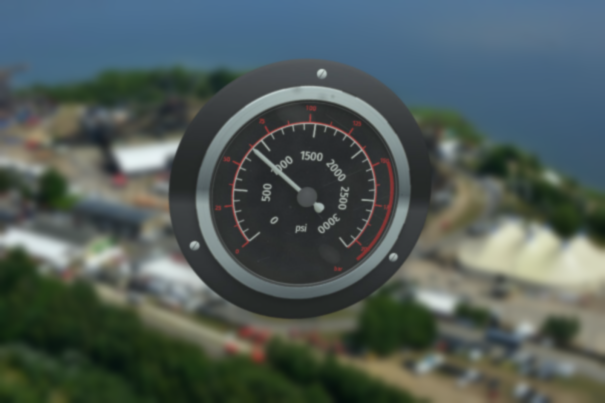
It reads value=900 unit=psi
